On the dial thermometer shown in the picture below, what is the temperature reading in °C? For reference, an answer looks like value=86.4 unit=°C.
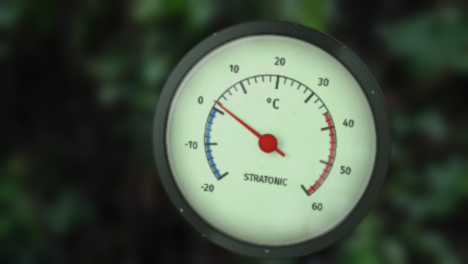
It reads value=2 unit=°C
